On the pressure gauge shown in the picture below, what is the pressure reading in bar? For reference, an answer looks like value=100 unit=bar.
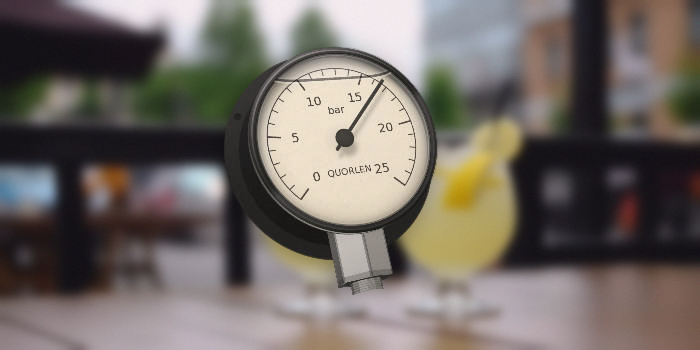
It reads value=16.5 unit=bar
